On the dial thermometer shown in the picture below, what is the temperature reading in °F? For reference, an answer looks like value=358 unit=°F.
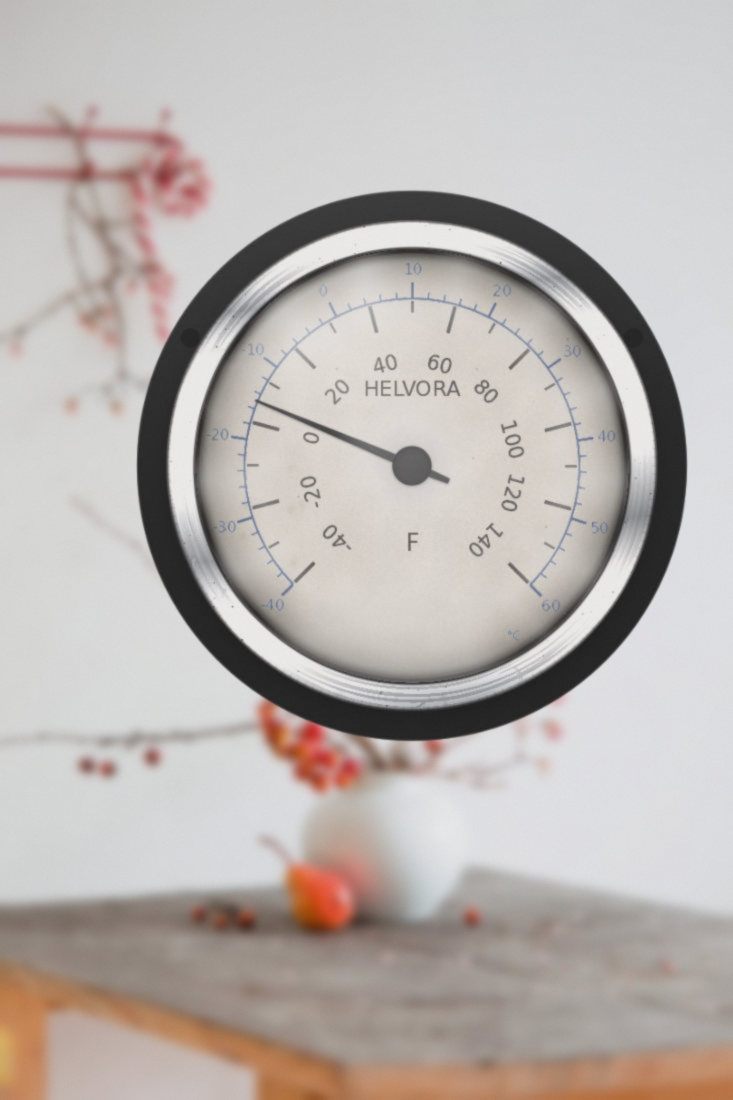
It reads value=5 unit=°F
